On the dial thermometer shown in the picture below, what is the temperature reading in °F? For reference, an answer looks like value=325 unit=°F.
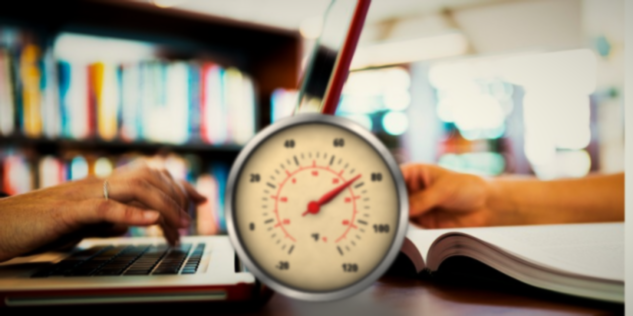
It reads value=76 unit=°F
